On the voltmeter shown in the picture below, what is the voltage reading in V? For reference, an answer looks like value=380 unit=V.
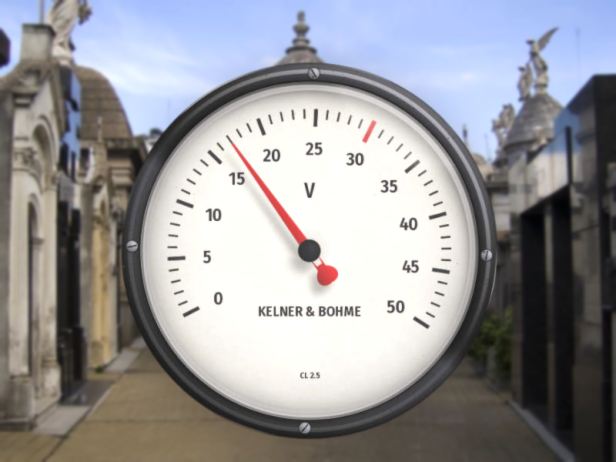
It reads value=17 unit=V
